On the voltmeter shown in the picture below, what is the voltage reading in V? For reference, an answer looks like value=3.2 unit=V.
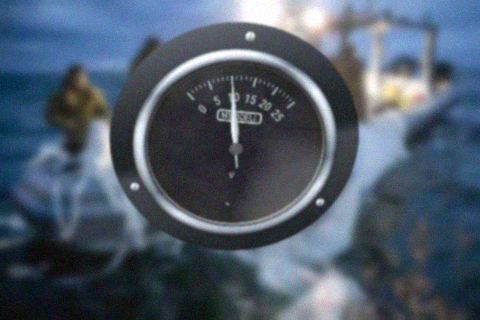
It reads value=10 unit=V
